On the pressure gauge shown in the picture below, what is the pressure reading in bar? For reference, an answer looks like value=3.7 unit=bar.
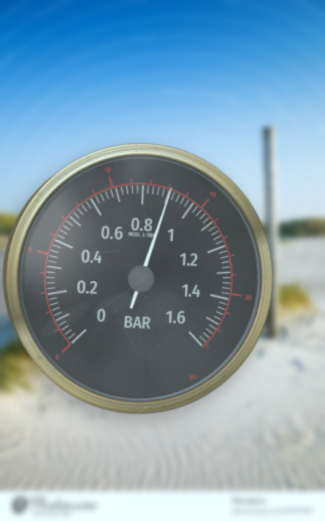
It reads value=0.9 unit=bar
